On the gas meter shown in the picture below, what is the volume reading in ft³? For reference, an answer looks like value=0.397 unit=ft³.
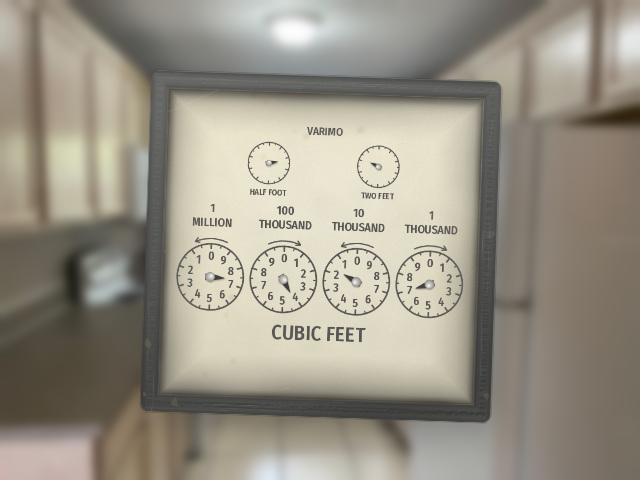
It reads value=741700 unit=ft³
